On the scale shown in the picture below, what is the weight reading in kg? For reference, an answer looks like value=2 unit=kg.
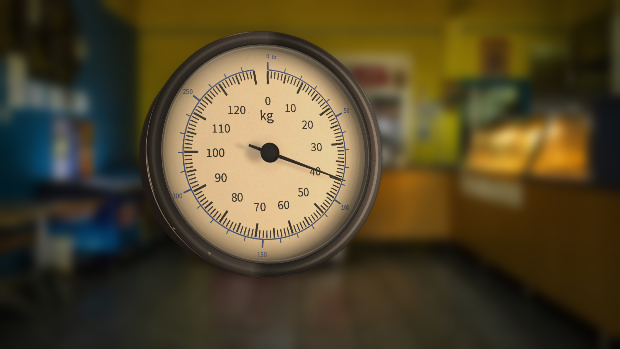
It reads value=40 unit=kg
